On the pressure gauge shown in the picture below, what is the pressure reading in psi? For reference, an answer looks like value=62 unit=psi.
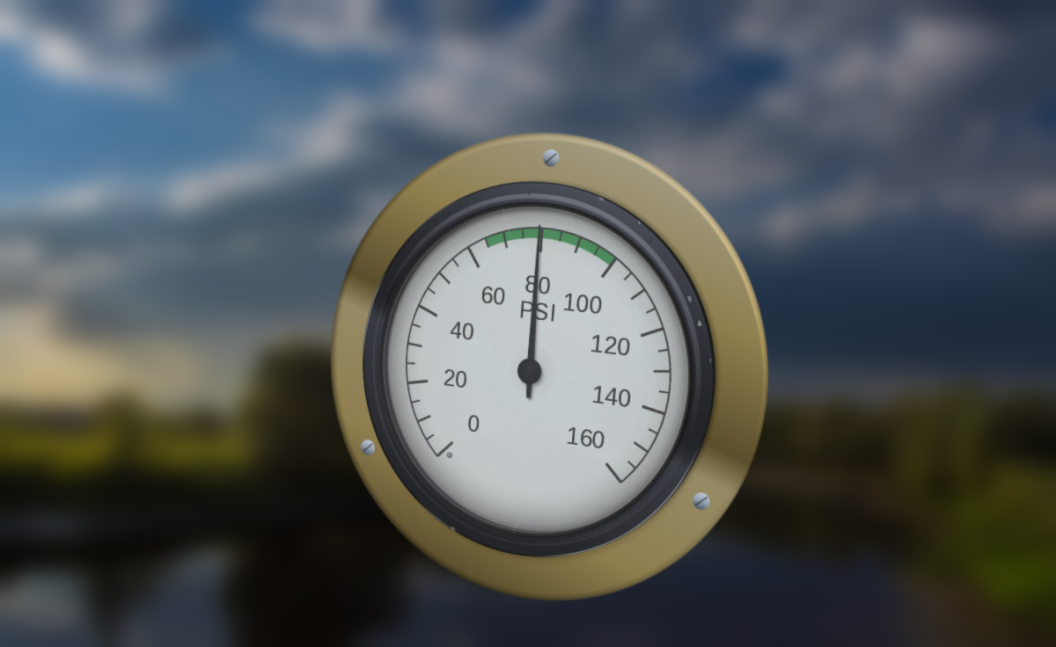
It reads value=80 unit=psi
